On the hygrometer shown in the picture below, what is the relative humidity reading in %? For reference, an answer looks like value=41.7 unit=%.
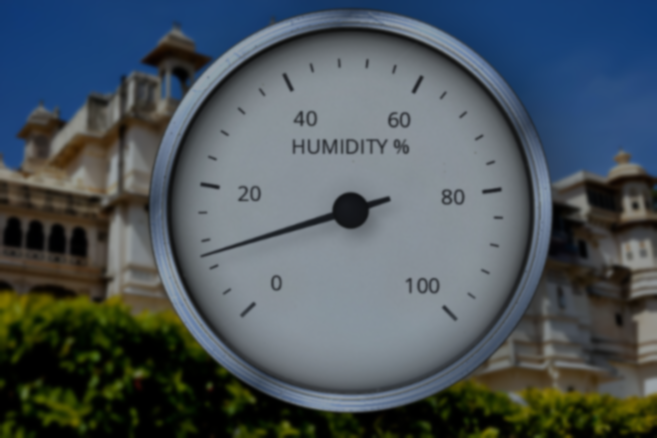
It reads value=10 unit=%
